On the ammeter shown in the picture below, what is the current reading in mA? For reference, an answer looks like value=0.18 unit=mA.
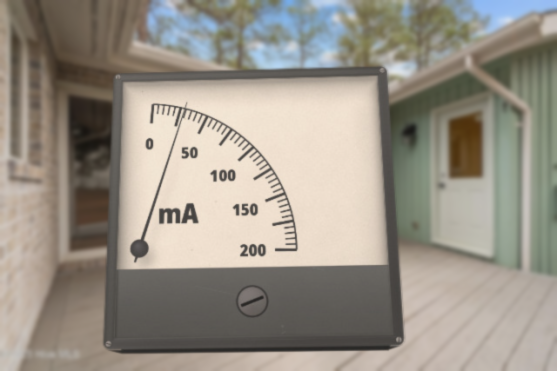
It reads value=30 unit=mA
